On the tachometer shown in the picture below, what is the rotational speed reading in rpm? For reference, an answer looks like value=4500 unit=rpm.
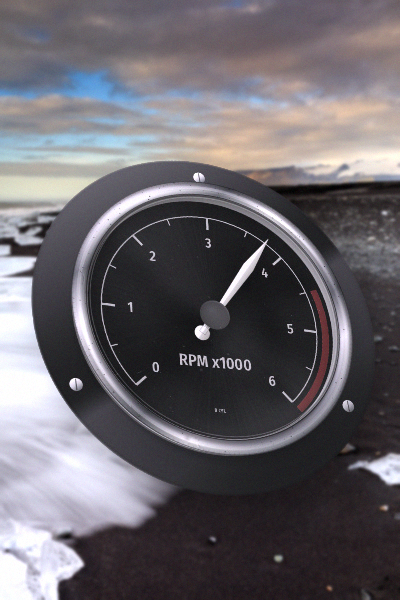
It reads value=3750 unit=rpm
